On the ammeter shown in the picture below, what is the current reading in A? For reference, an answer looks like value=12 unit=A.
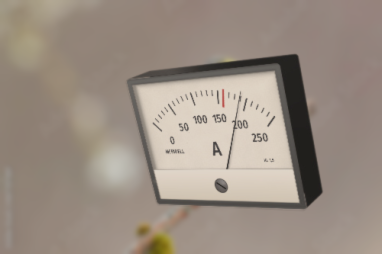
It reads value=190 unit=A
